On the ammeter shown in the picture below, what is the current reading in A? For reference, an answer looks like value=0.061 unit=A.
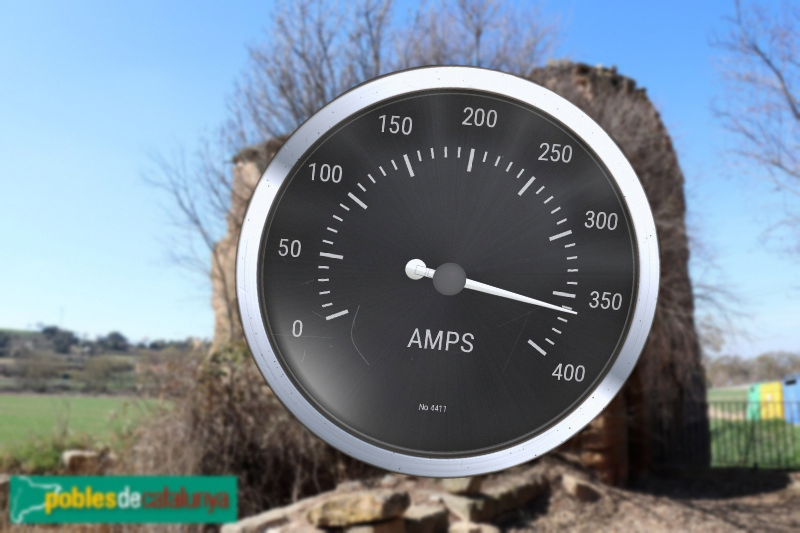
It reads value=360 unit=A
